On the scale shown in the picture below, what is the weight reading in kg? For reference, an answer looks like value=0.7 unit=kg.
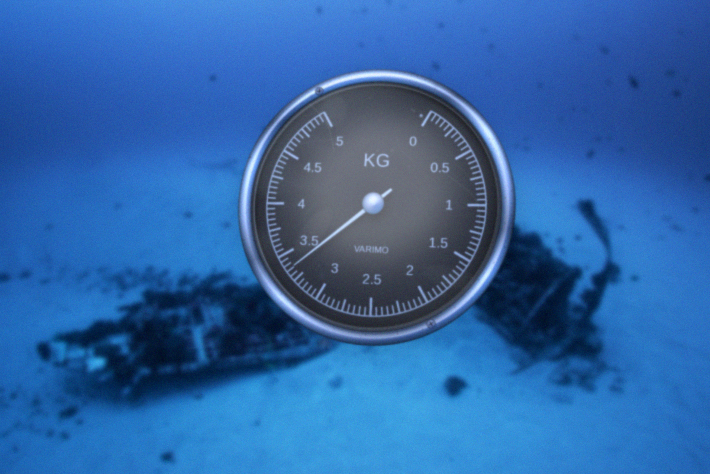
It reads value=3.35 unit=kg
